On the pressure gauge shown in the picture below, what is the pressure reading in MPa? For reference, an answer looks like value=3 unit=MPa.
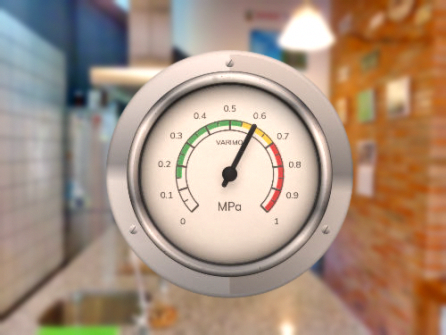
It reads value=0.6 unit=MPa
